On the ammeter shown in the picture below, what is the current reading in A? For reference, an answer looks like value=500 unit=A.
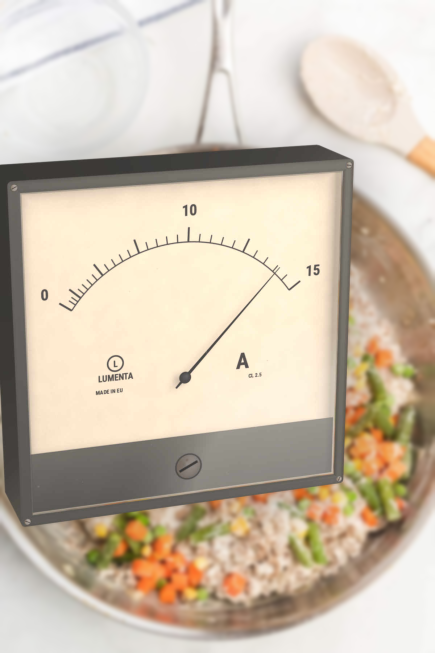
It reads value=14 unit=A
